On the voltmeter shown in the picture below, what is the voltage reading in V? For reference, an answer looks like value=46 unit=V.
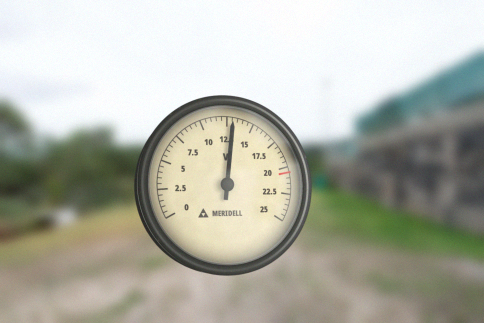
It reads value=13 unit=V
